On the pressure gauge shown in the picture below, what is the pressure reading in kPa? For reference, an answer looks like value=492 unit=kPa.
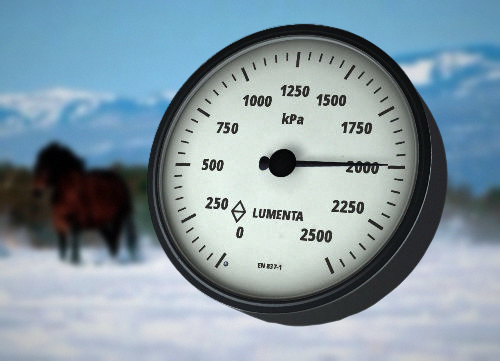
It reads value=2000 unit=kPa
